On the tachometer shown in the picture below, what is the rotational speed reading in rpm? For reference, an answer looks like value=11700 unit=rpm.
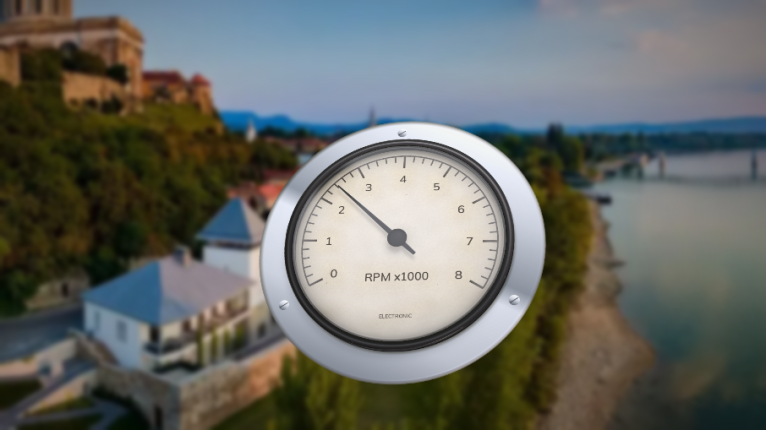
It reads value=2400 unit=rpm
